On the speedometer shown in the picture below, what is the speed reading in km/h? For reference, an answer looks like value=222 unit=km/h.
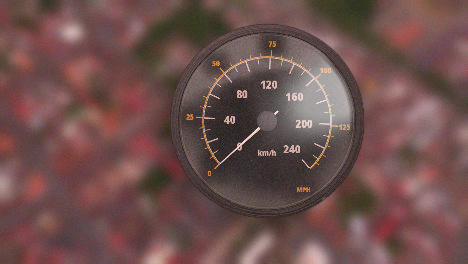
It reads value=0 unit=km/h
